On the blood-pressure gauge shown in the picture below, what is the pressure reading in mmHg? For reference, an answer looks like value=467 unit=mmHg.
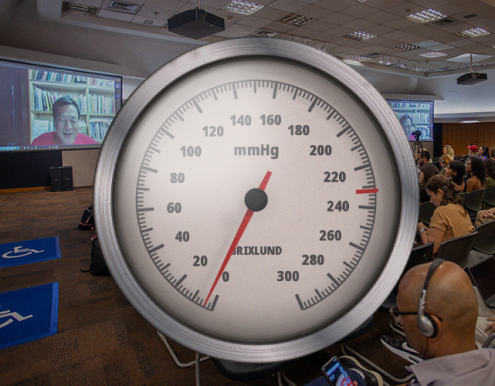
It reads value=4 unit=mmHg
